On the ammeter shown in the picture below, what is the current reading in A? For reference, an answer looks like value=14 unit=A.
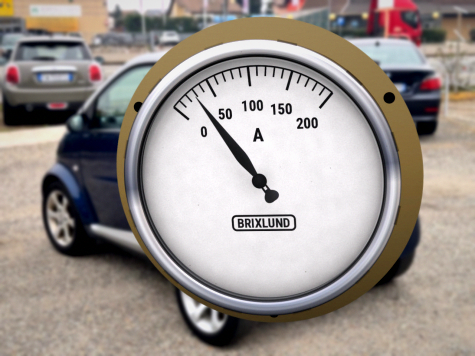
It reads value=30 unit=A
